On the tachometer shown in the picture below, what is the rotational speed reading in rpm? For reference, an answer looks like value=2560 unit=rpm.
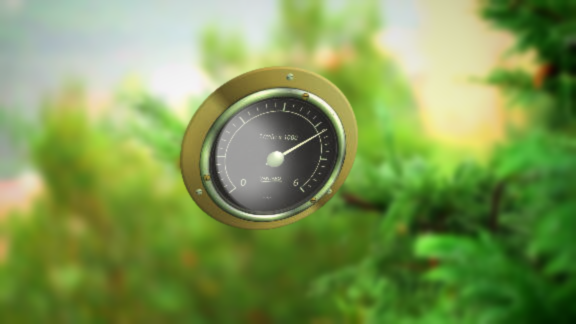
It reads value=4200 unit=rpm
